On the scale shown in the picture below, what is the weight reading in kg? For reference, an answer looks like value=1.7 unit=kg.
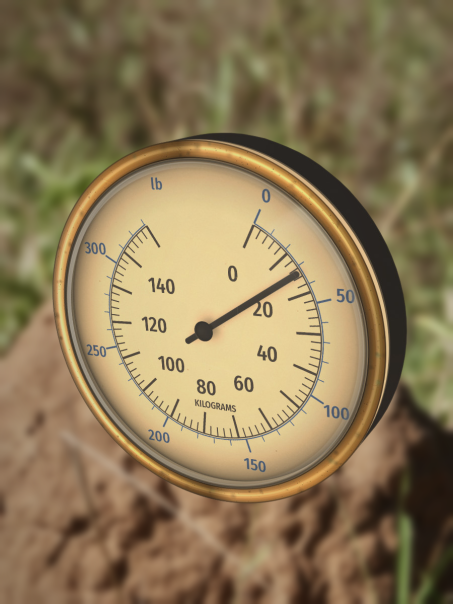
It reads value=15 unit=kg
